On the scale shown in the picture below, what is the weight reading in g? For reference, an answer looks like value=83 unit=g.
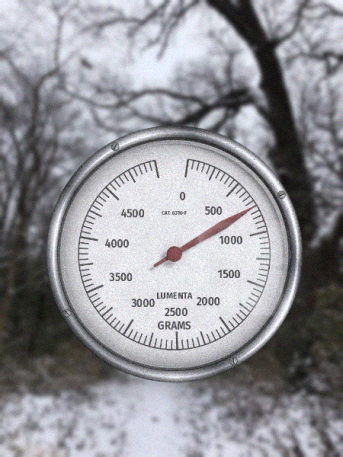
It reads value=750 unit=g
